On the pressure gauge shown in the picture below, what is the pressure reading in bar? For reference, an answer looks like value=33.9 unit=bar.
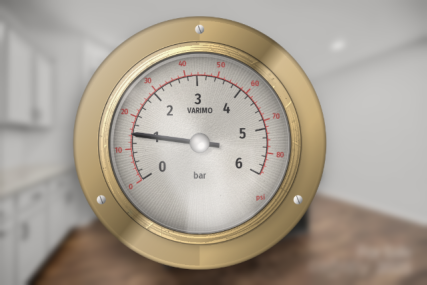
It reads value=1 unit=bar
